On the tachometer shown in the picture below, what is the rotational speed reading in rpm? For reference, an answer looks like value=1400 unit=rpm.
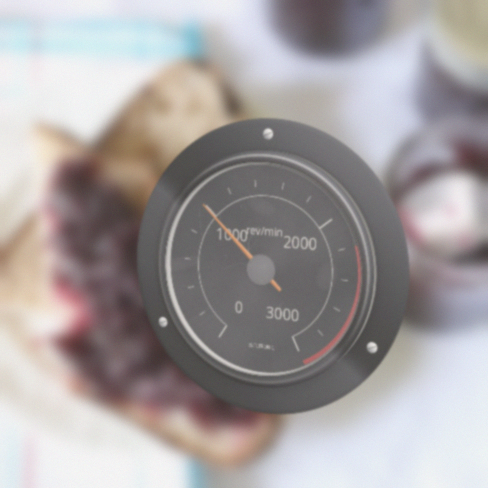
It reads value=1000 unit=rpm
